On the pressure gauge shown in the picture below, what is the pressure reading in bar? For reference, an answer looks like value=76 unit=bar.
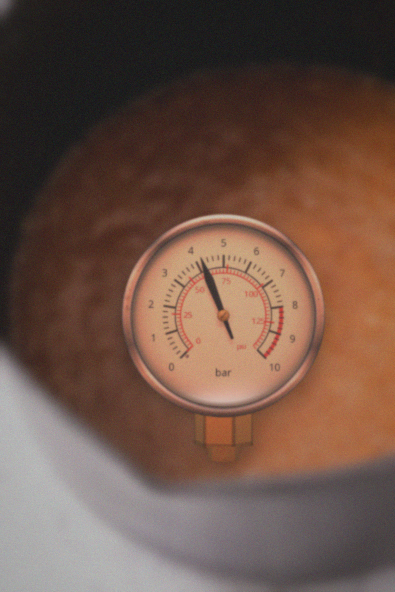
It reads value=4.2 unit=bar
